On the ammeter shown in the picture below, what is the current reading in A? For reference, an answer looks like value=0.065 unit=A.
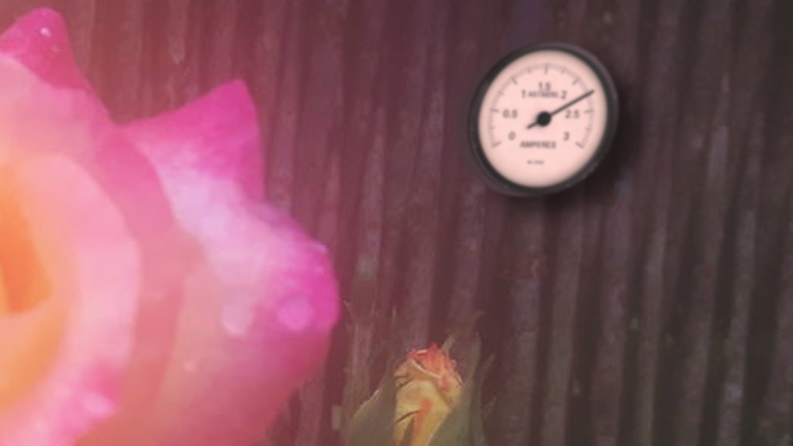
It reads value=2.25 unit=A
